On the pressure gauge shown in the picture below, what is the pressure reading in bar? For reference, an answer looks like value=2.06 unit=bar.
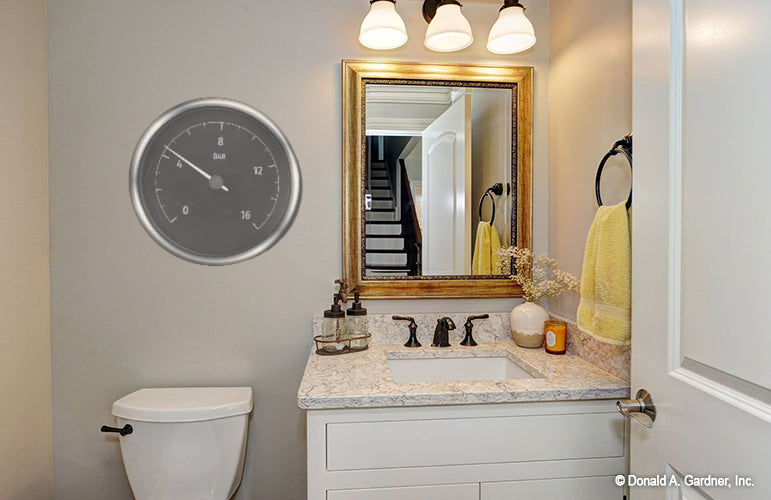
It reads value=4.5 unit=bar
